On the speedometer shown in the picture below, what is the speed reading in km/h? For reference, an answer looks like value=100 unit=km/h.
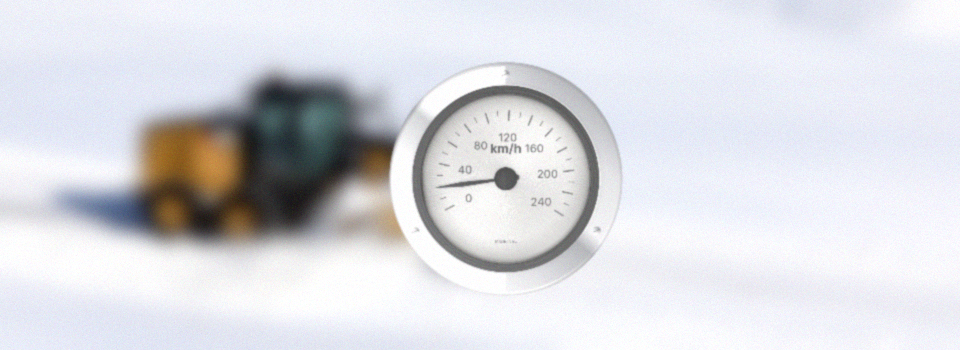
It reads value=20 unit=km/h
